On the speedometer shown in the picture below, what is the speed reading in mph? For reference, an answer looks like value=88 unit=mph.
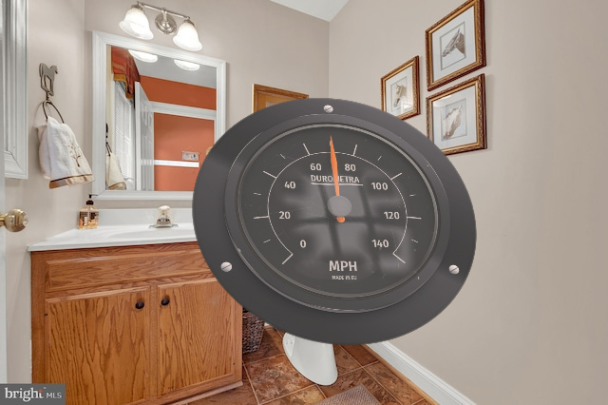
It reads value=70 unit=mph
